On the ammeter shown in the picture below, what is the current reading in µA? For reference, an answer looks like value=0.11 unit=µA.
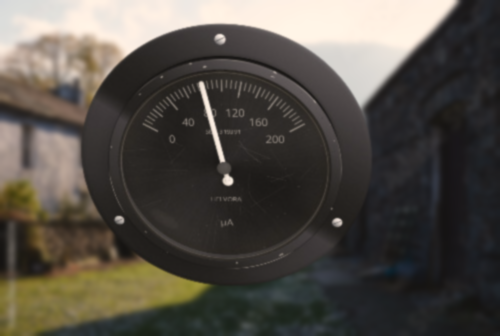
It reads value=80 unit=µA
